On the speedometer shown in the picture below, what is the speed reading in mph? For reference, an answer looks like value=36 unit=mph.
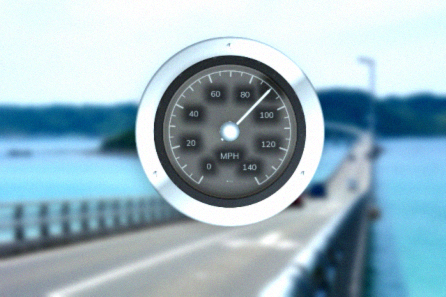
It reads value=90 unit=mph
